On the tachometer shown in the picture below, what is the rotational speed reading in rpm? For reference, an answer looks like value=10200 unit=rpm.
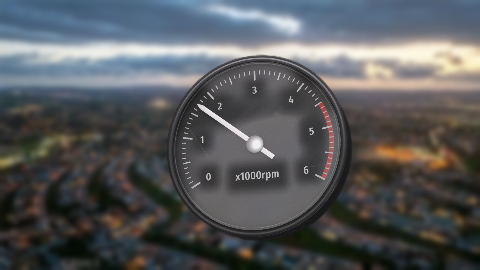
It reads value=1700 unit=rpm
